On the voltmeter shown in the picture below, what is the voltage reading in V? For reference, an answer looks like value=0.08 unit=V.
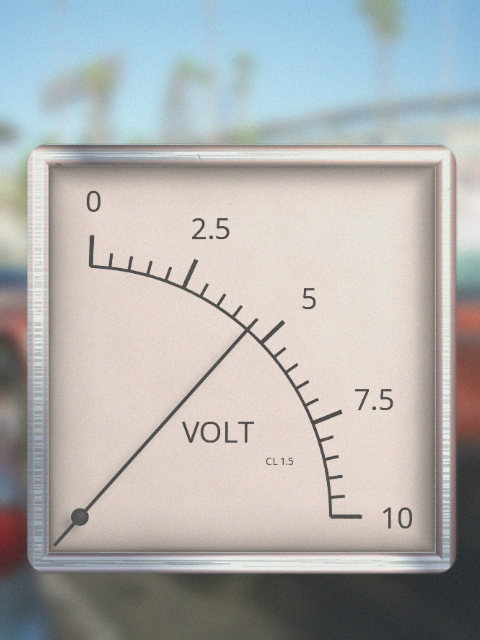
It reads value=4.5 unit=V
